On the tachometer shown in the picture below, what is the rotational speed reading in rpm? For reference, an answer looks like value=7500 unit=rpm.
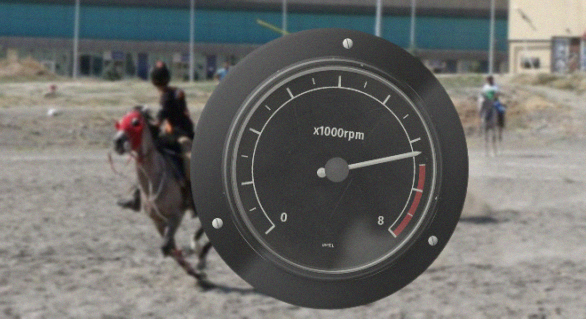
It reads value=6250 unit=rpm
